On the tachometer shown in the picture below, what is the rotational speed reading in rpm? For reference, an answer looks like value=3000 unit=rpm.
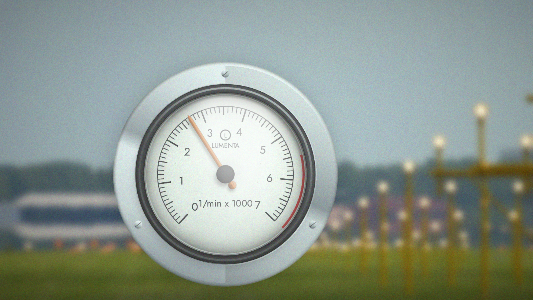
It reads value=2700 unit=rpm
